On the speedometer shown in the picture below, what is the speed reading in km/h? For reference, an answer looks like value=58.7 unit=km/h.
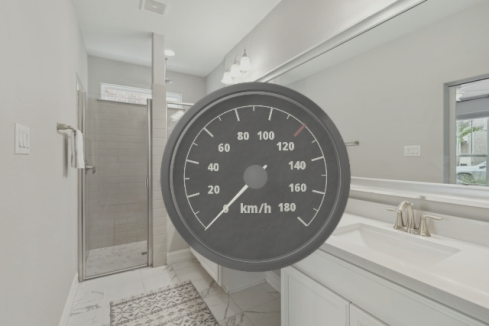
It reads value=0 unit=km/h
